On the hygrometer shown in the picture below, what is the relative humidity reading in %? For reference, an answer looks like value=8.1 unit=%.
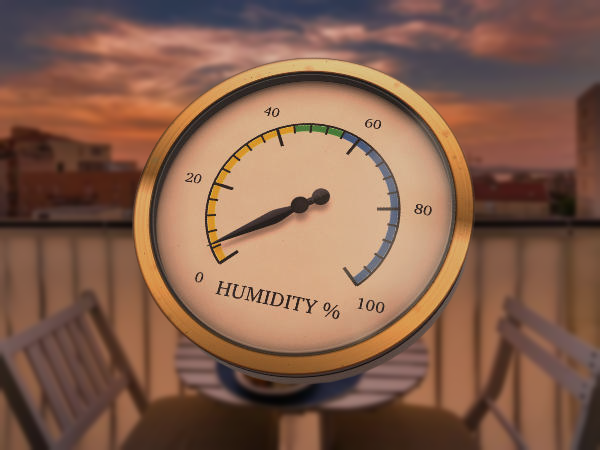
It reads value=4 unit=%
